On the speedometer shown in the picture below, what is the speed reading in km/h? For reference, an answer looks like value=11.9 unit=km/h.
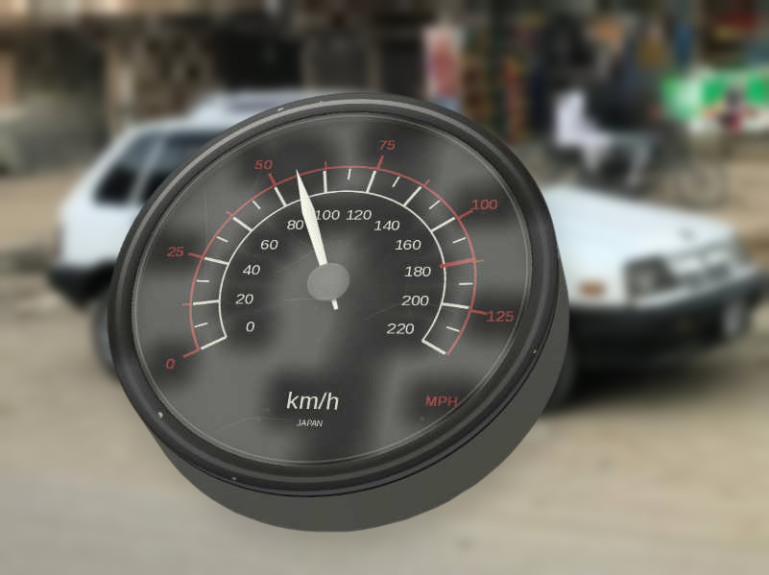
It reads value=90 unit=km/h
